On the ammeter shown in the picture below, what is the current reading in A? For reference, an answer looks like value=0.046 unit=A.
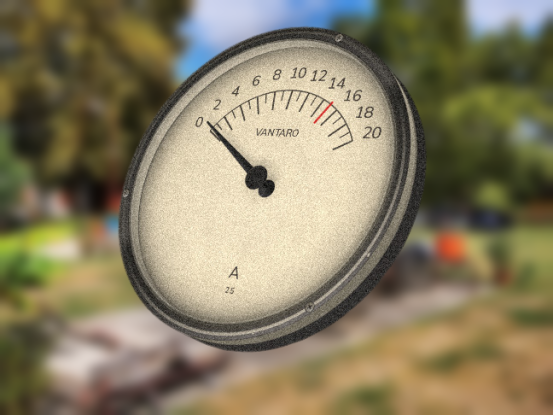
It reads value=0.5 unit=A
